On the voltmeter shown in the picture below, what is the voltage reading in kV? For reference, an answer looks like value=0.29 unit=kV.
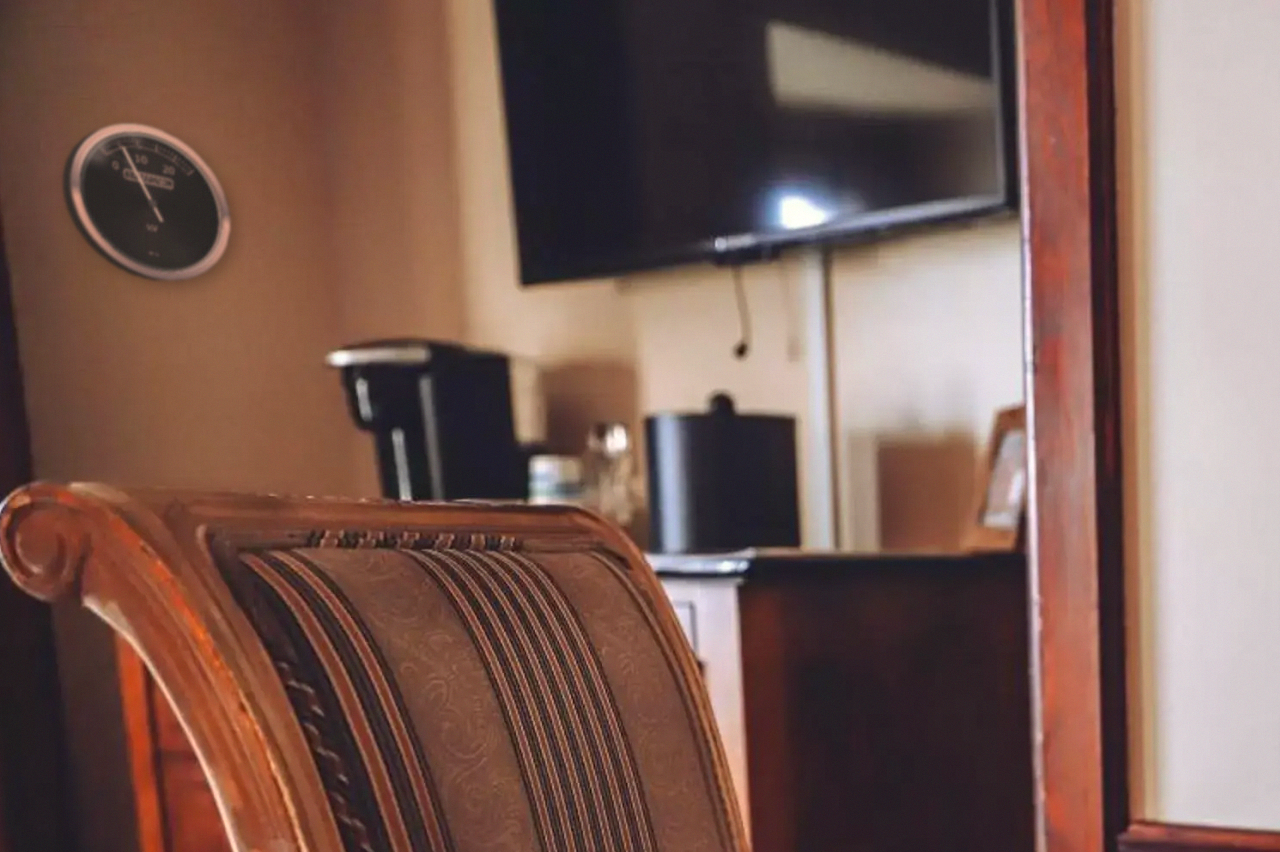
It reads value=5 unit=kV
